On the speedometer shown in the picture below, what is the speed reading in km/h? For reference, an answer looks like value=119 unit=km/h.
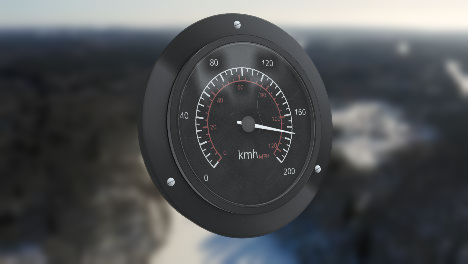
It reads value=175 unit=km/h
